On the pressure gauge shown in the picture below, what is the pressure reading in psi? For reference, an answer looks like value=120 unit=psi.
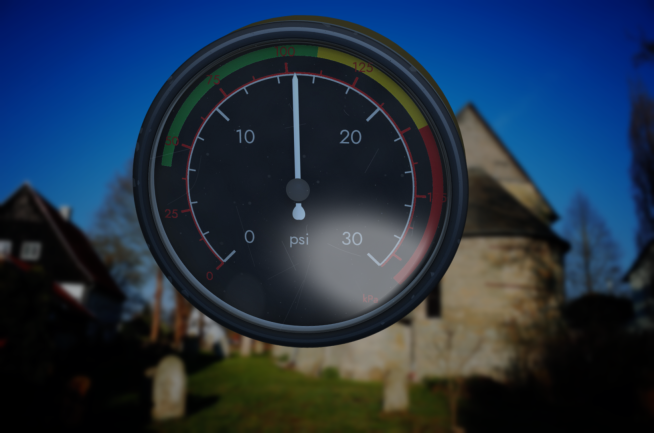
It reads value=15 unit=psi
